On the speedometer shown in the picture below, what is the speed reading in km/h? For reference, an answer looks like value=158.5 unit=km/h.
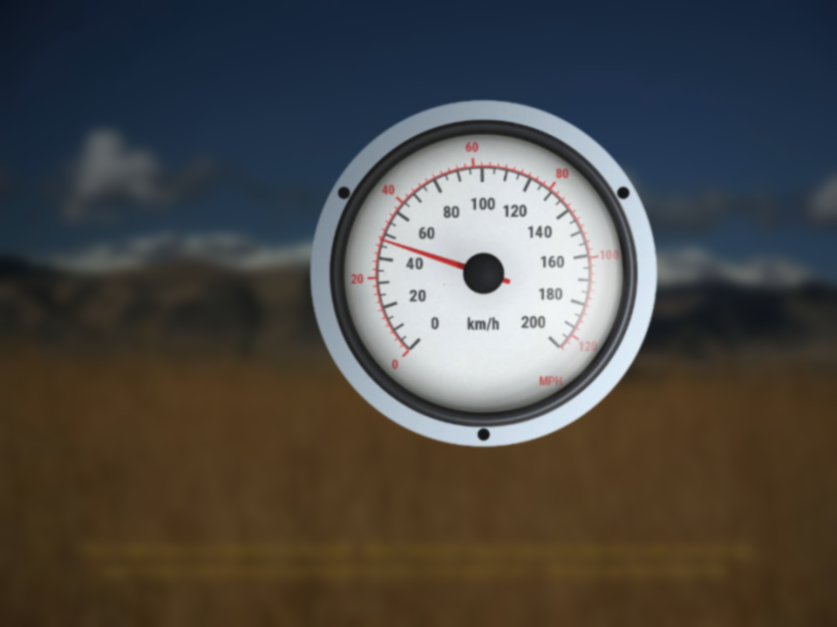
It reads value=47.5 unit=km/h
